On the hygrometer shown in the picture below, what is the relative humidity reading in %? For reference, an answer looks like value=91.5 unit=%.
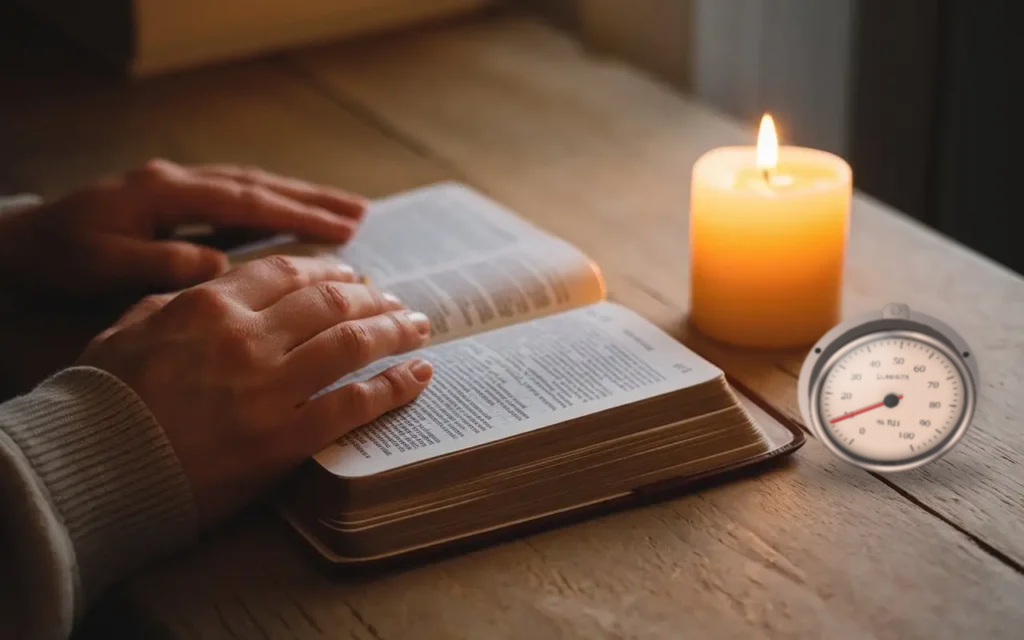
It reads value=10 unit=%
